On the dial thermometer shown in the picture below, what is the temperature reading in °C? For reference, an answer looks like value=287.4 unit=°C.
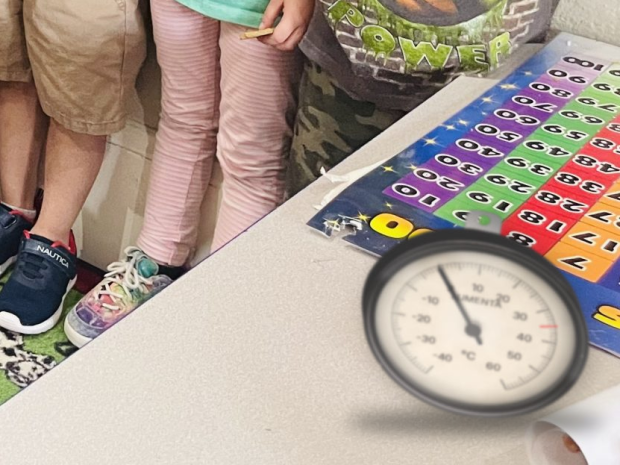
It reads value=0 unit=°C
